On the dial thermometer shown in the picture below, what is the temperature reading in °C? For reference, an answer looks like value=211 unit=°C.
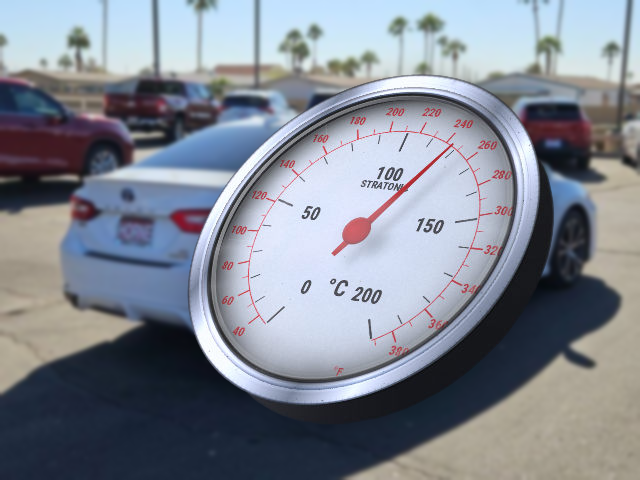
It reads value=120 unit=°C
